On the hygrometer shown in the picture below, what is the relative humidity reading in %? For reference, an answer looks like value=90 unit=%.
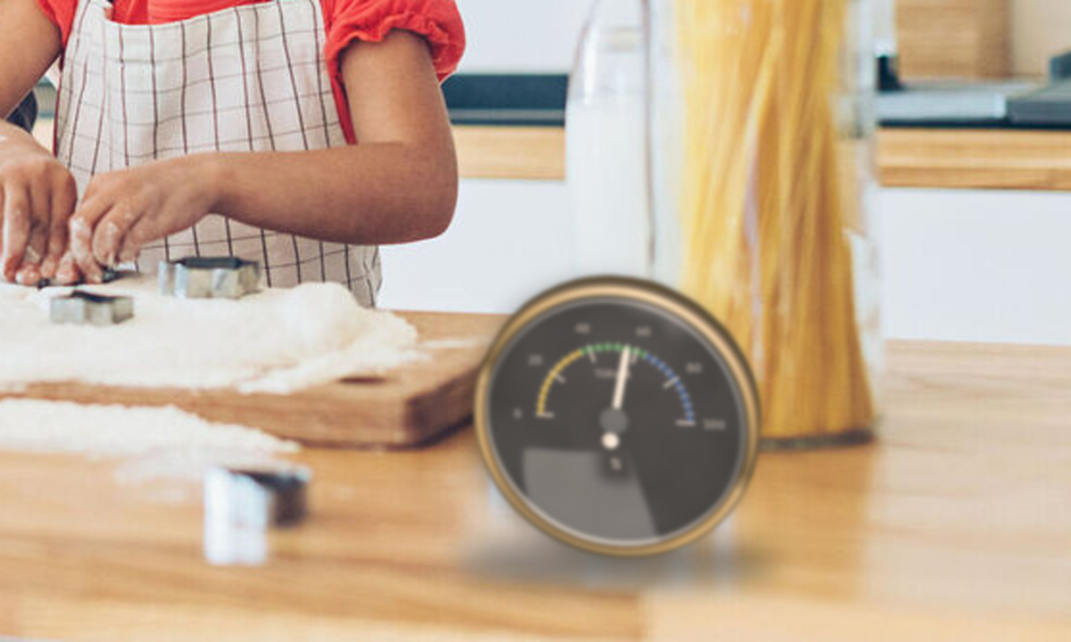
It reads value=56 unit=%
